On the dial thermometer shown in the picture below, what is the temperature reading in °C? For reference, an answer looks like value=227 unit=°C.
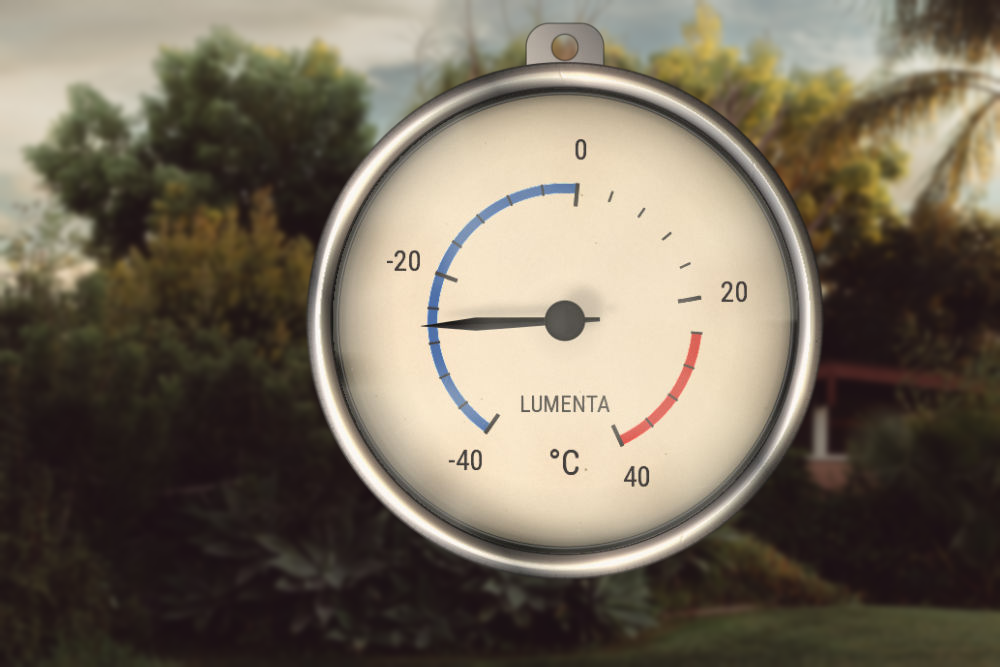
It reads value=-26 unit=°C
